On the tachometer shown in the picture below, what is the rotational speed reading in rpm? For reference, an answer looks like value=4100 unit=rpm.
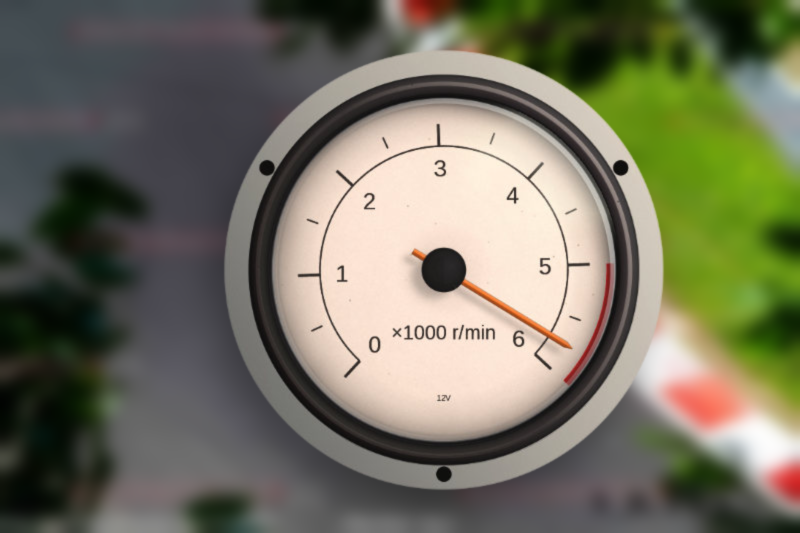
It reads value=5750 unit=rpm
